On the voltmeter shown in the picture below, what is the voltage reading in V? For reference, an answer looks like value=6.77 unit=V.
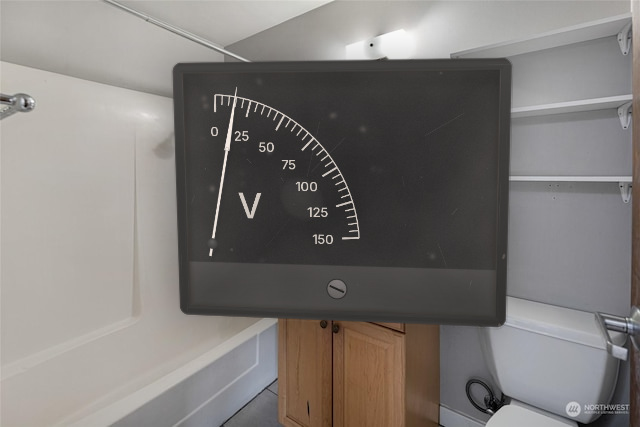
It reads value=15 unit=V
